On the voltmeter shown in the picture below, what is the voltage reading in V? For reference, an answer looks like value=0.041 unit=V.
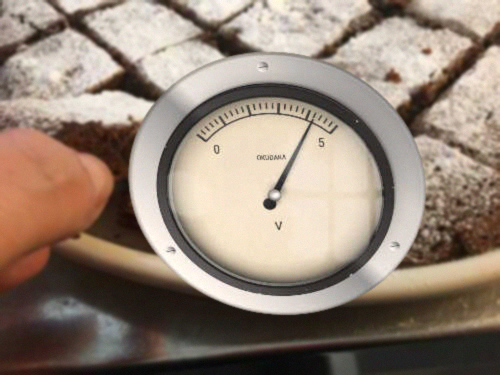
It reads value=4.2 unit=V
